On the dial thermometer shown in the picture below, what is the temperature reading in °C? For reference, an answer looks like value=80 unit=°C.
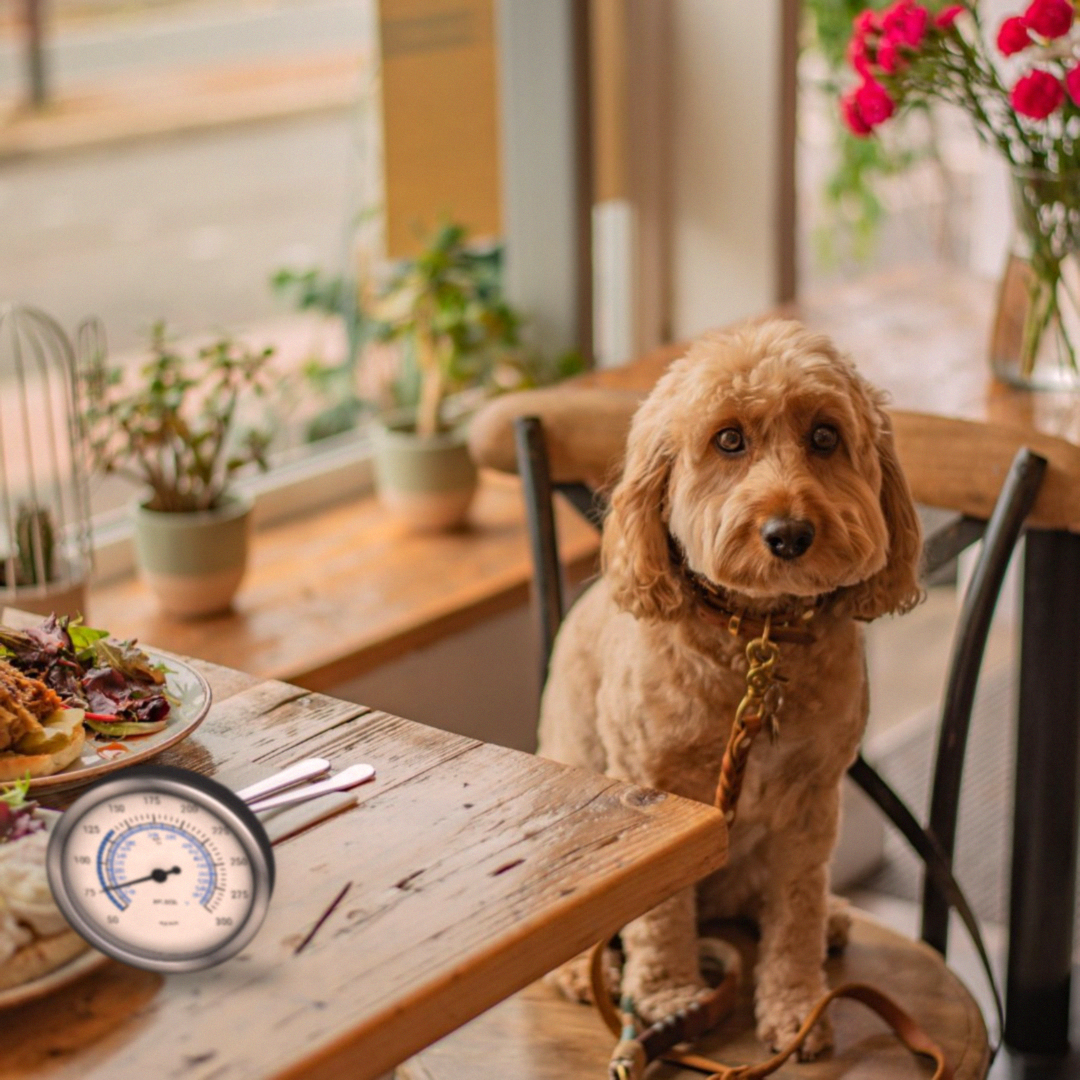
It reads value=75 unit=°C
